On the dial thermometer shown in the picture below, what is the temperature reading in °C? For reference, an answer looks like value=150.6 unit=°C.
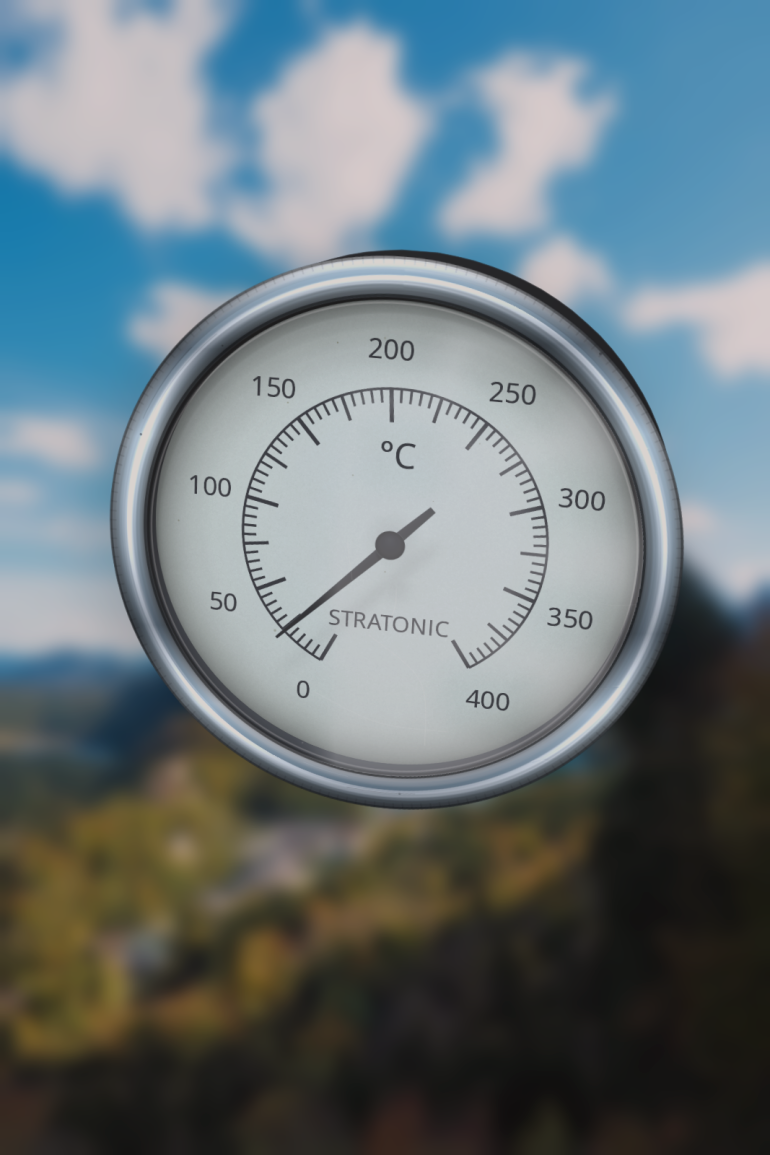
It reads value=25 unit=°C
